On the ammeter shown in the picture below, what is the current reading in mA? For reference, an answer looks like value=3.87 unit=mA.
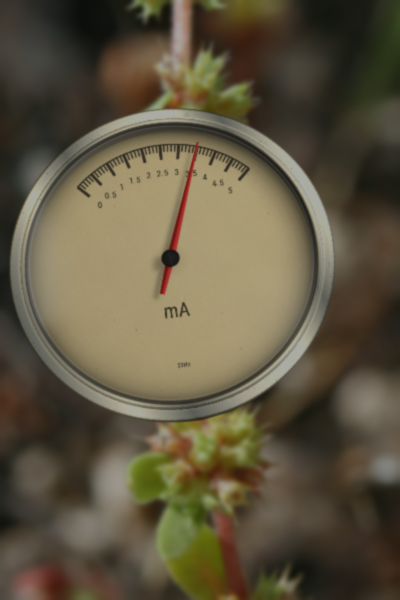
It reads value=3.5 unit=mA
